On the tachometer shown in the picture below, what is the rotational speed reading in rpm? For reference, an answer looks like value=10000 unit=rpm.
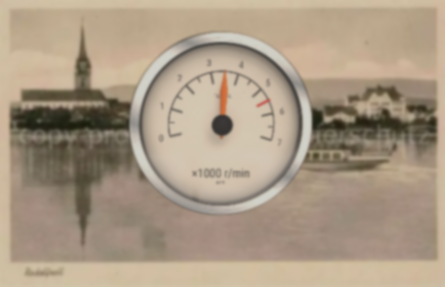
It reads value=3500 unit=rpm
